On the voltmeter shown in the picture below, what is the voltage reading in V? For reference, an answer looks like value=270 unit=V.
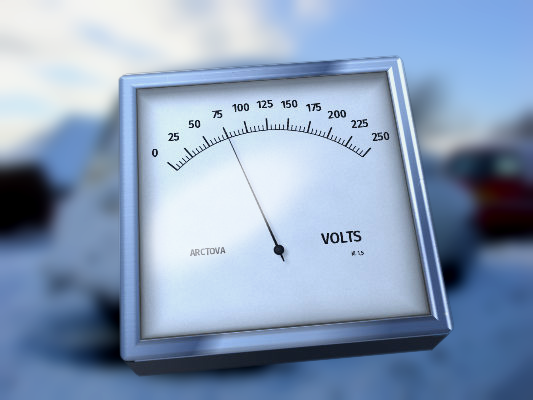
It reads value=75 unit=V
